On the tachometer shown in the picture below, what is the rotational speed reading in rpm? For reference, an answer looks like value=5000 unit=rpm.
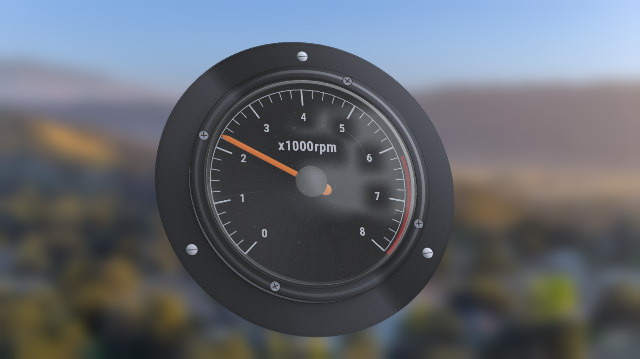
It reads value=2200 unit=rpm
